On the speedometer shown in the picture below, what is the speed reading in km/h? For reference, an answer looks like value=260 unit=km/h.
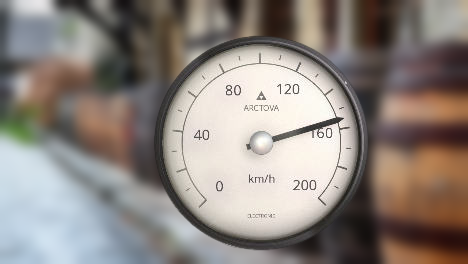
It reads value=155 unit=km/h
